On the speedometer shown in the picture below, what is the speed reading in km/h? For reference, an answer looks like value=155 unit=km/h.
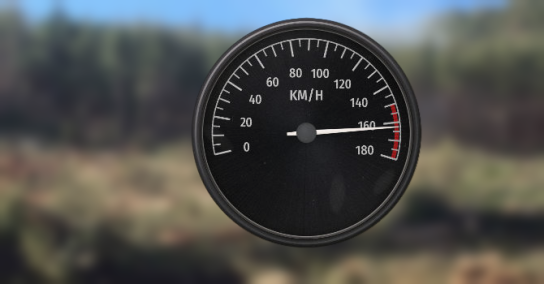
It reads value=162.5 unit=km/h
